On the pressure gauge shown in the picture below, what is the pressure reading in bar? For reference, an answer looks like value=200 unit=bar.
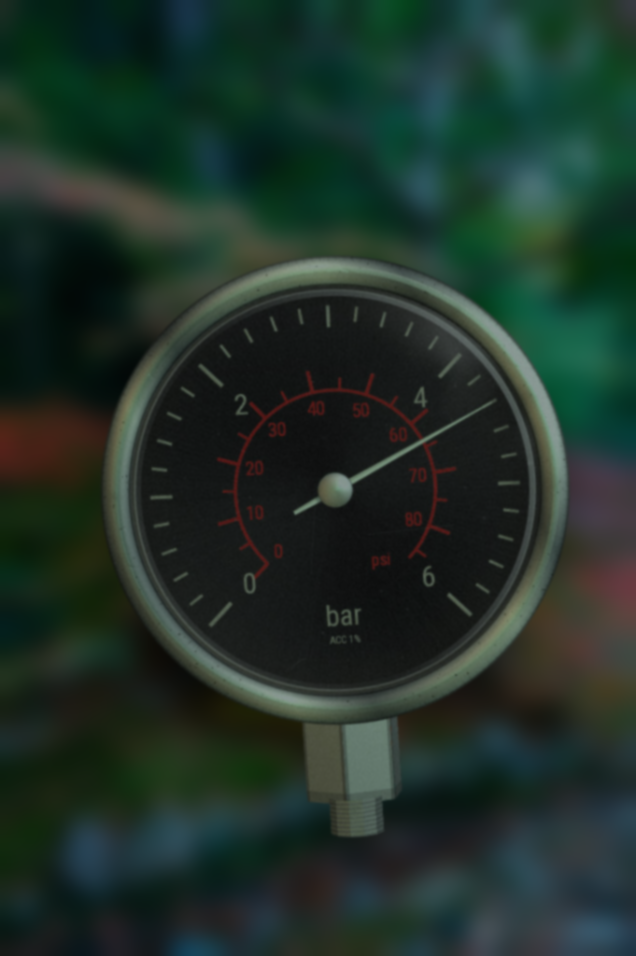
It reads value=4.4 unit=bar
